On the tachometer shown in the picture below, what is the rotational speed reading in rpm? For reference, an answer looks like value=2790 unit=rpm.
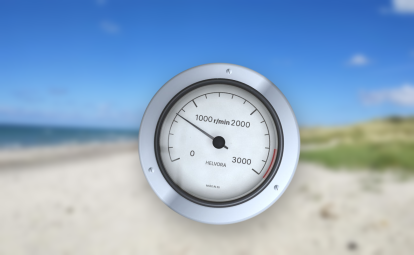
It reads value=700 unit=rpm
